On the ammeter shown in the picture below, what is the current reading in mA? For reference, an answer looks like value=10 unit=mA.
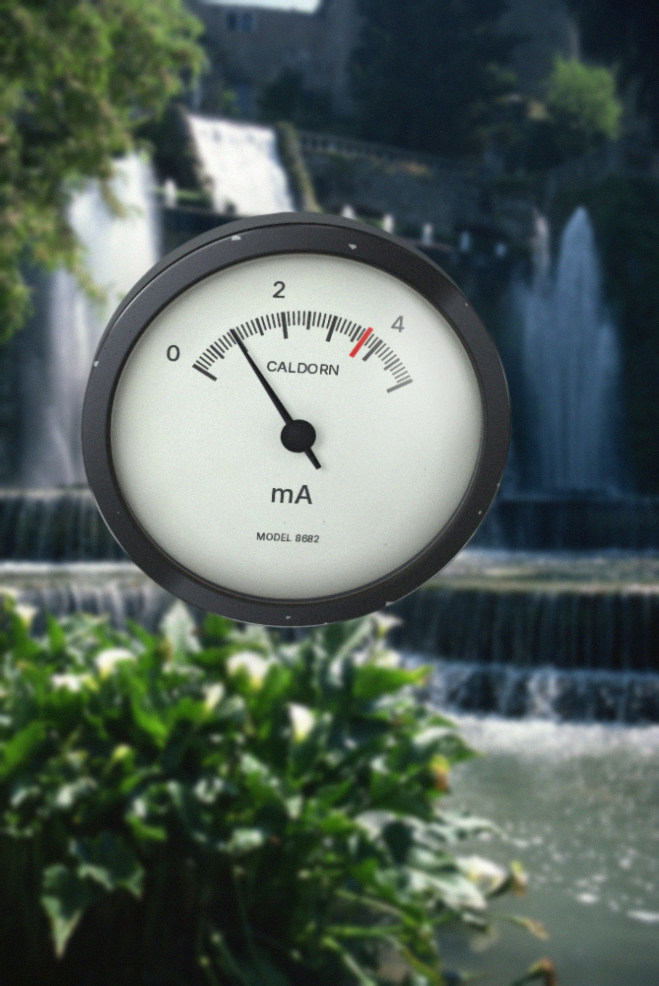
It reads value=1 unit=mA
